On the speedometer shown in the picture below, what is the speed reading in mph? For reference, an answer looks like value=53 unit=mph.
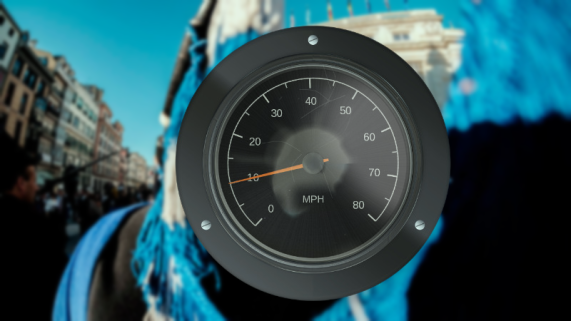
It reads value=10 unit=mph
